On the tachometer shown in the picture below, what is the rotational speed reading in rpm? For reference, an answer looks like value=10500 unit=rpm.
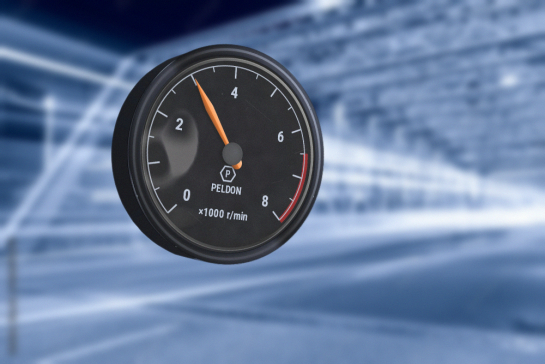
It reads value=3000 unit=rpm
